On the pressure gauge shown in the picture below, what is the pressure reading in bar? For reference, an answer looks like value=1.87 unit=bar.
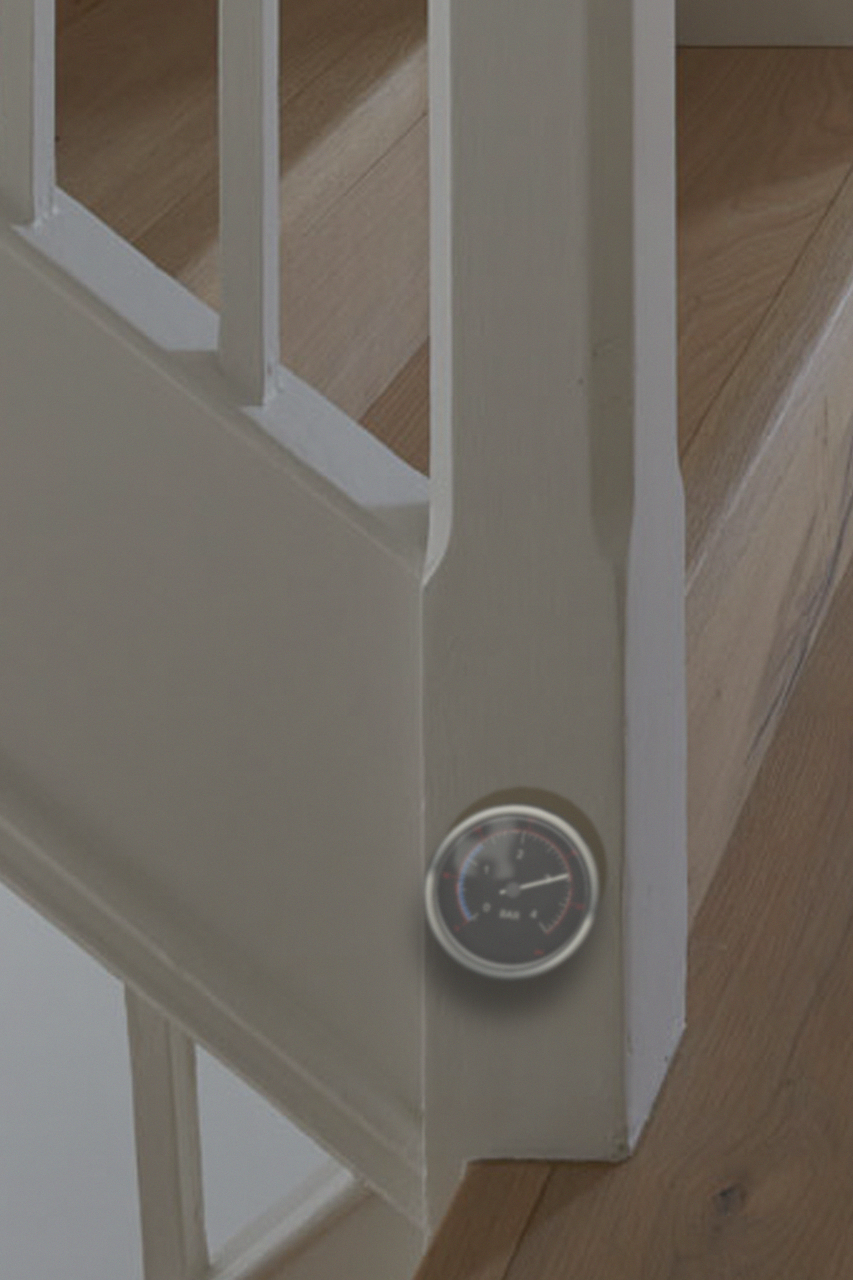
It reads value=3 unit=bar
